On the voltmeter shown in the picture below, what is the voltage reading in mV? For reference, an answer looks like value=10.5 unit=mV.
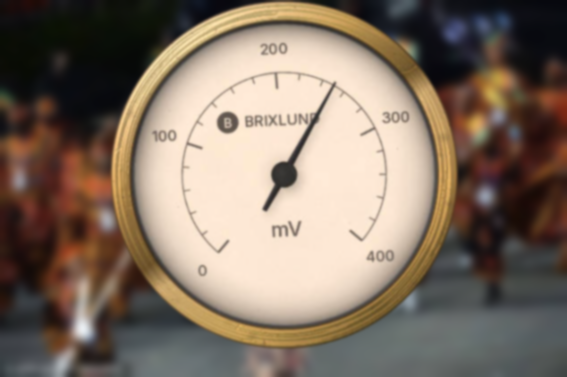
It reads value=250 unit=mV
